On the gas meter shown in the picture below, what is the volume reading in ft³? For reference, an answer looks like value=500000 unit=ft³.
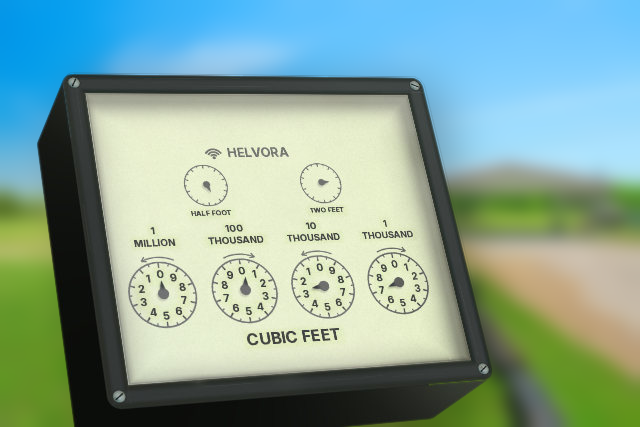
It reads value=2700 unit=ft³
